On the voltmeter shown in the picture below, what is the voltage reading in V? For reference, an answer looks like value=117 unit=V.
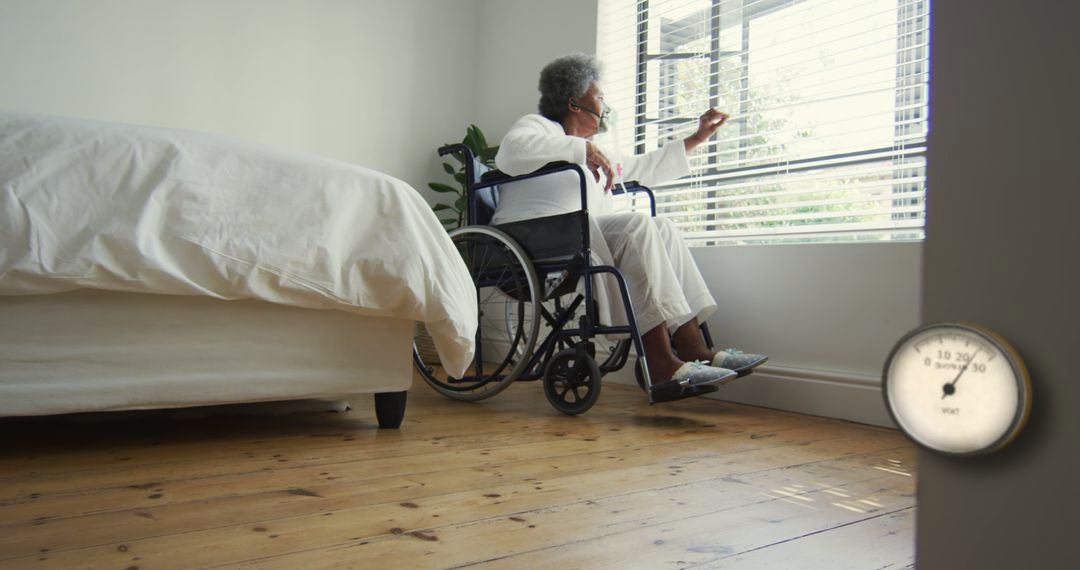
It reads value=25 unit=V
